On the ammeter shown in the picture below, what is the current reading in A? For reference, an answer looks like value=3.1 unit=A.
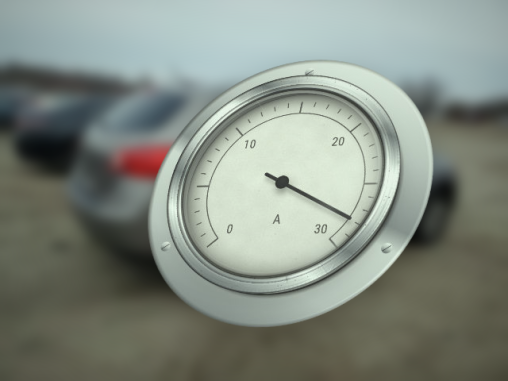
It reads value=28 unit=A
